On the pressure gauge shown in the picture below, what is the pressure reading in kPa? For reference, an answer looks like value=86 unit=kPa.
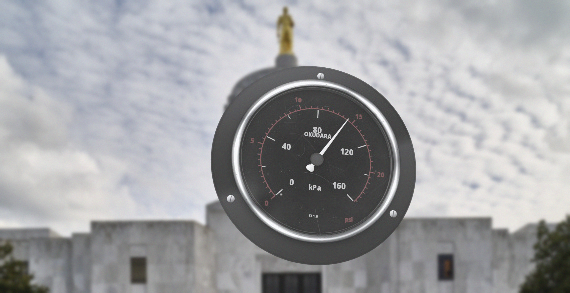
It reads value=100 unit=kPa
